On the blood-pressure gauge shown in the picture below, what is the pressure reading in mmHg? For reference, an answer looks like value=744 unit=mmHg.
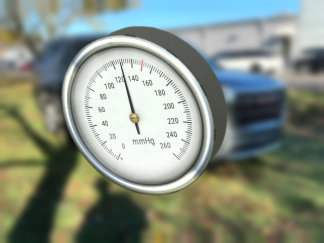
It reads value=130 unit=mmHg
